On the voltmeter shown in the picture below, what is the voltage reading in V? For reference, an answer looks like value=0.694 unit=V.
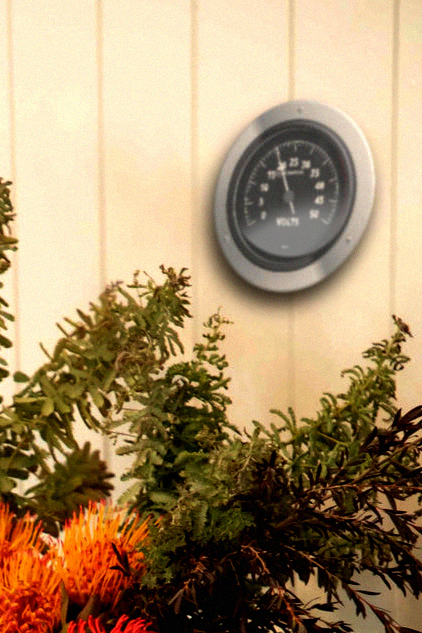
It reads value=20 unit=V
